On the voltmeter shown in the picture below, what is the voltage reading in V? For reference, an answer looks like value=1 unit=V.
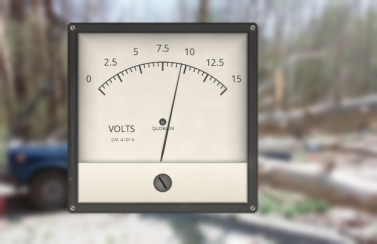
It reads value=9.5 unit=V
